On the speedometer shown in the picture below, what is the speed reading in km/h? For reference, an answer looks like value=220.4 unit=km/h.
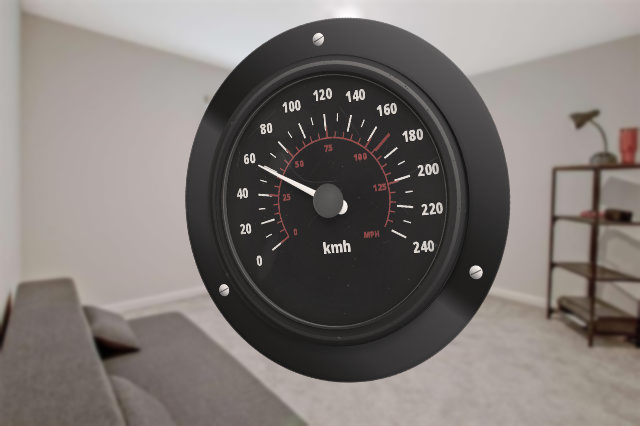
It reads value=60 unit=km/h
